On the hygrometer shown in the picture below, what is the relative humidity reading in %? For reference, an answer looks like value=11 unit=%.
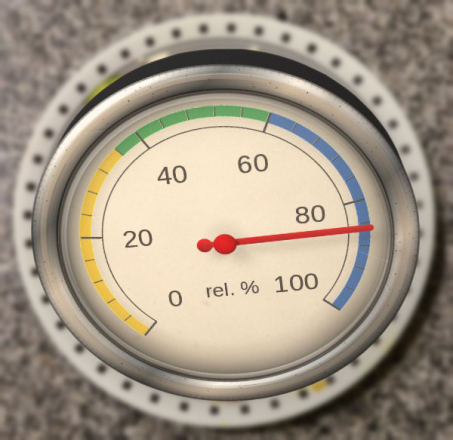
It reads value=84 unit=%
